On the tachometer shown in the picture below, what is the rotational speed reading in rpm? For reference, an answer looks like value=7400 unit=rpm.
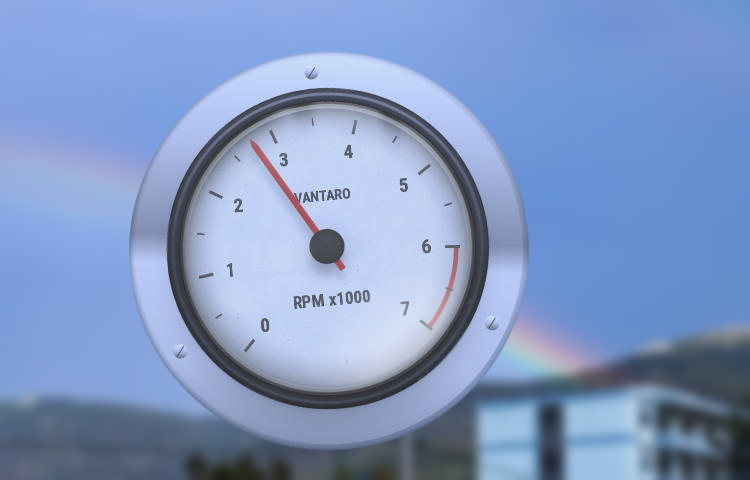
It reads value=2750 unit=rpm
